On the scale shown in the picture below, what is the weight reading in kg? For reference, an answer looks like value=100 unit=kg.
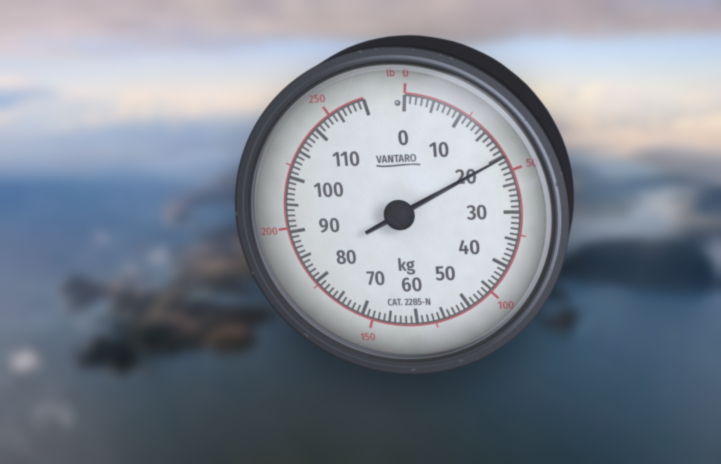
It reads value=20 unit=kg
